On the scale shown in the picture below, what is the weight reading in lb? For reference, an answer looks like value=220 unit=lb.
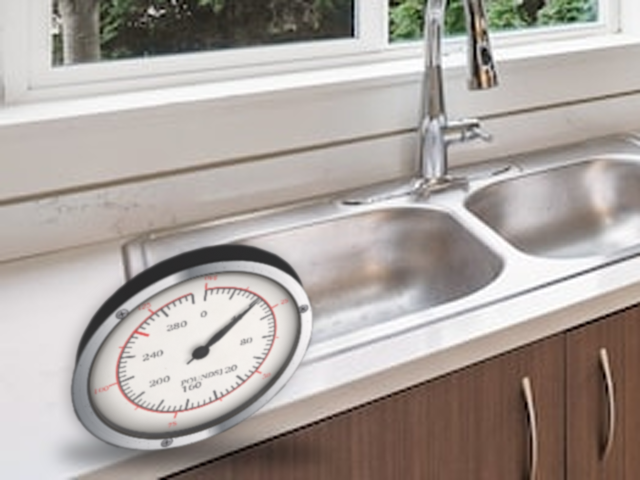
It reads value=40 unit=lb
